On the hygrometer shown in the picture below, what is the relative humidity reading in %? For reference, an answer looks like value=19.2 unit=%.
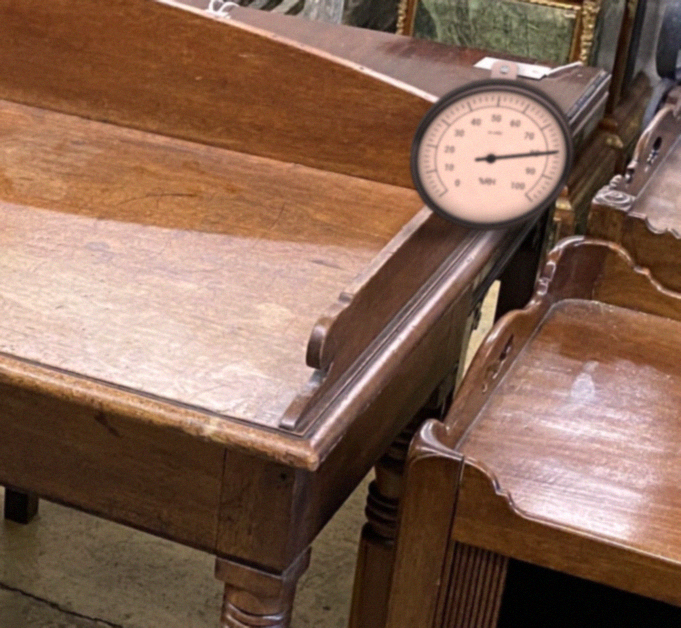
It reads value=80 unit=%
